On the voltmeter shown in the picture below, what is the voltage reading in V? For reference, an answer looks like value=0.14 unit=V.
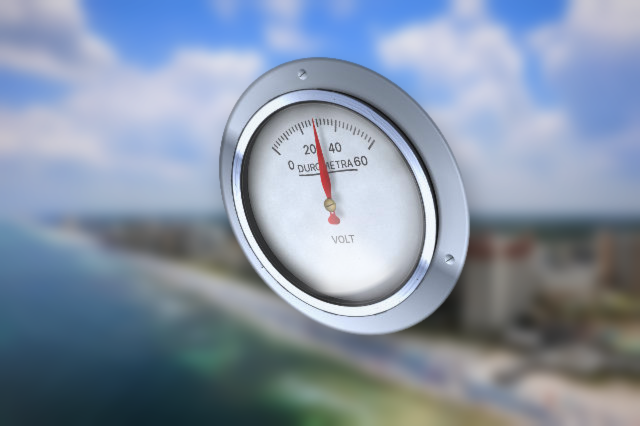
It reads value=30 unit=V
